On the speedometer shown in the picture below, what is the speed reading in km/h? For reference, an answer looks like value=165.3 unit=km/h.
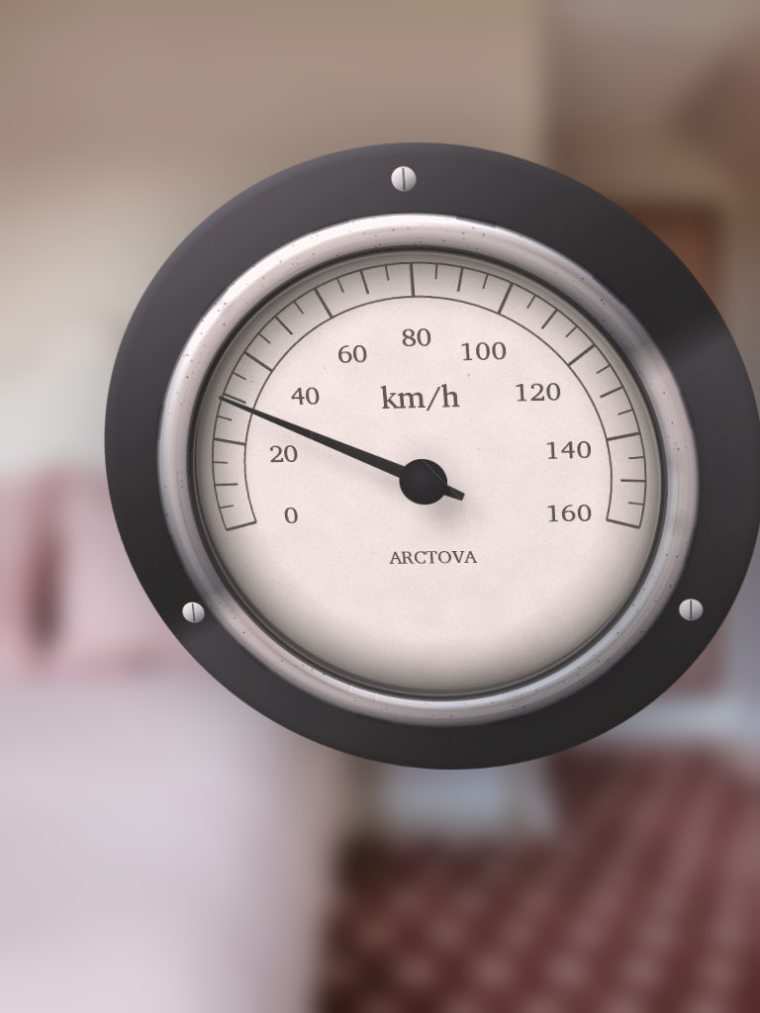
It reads value=30 unit=km/h
